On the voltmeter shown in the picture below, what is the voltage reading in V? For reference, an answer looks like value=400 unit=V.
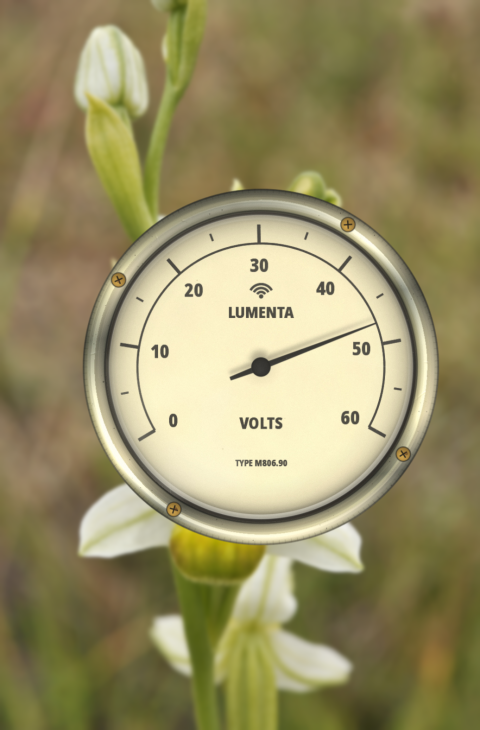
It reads value=47.5 unit=V
